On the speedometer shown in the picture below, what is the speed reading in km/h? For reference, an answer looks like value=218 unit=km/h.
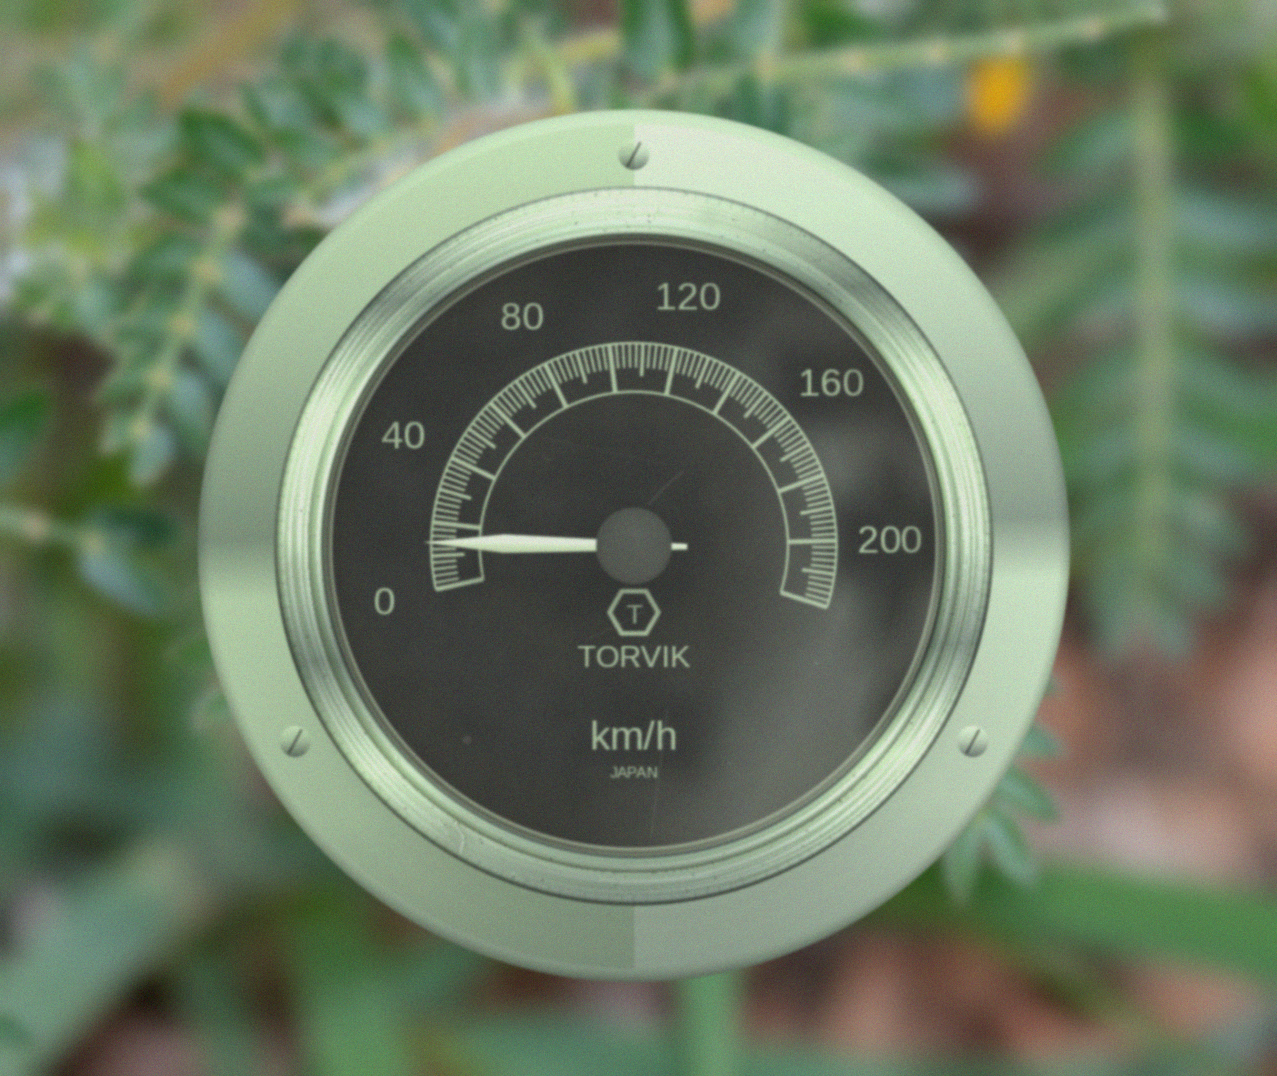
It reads value=14 unit=km/h
